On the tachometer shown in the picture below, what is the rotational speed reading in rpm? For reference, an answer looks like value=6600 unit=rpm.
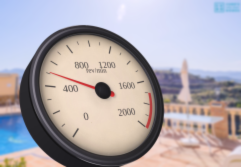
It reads value=500 unit=rpm
